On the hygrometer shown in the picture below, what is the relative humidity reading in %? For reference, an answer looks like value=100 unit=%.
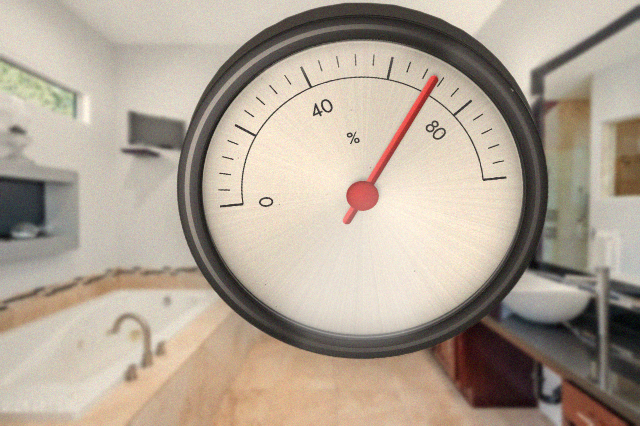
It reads value=70 unit=%
